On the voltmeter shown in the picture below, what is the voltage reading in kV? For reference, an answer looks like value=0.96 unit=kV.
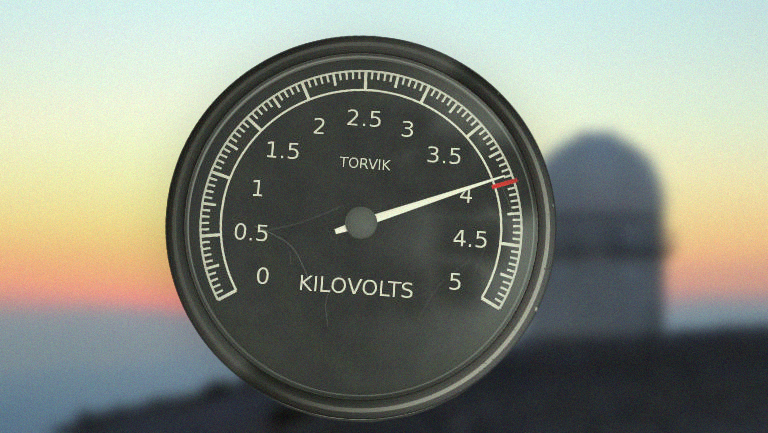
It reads value=3.95 unit=kV
